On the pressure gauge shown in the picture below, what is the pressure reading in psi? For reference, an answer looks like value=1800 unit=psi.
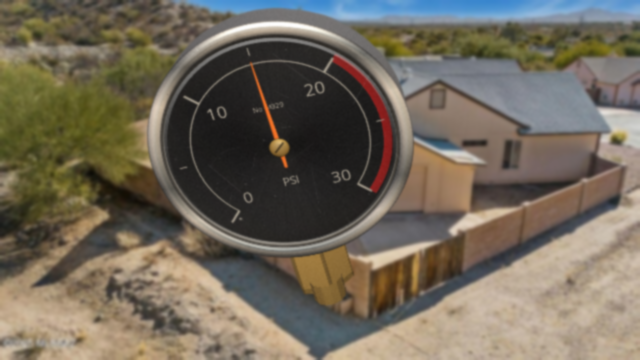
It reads value=15 unit=psi
